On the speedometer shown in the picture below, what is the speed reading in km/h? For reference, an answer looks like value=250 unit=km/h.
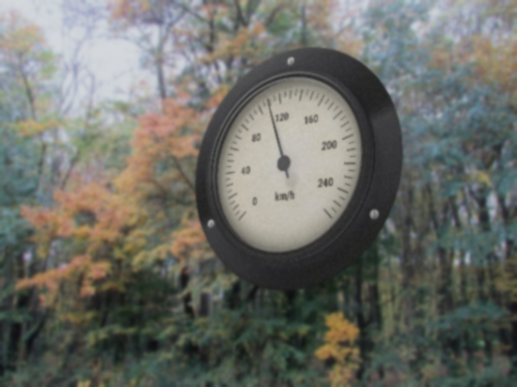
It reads value=110 unit=km/h
